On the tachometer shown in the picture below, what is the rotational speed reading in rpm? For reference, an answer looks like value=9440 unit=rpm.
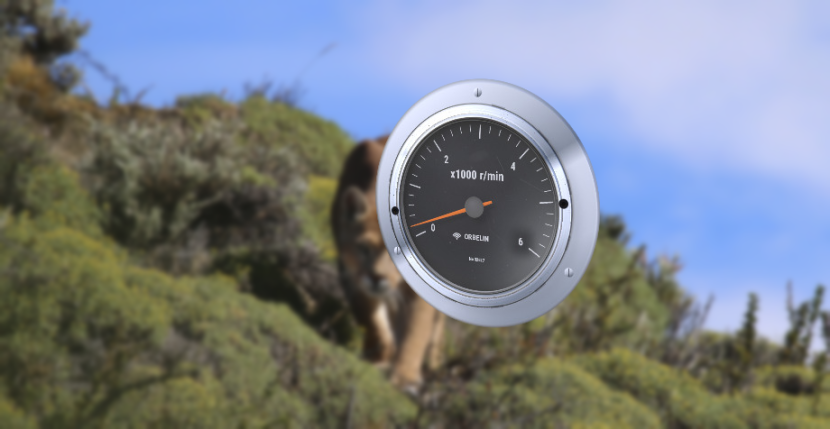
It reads value=200 unit=rpm
